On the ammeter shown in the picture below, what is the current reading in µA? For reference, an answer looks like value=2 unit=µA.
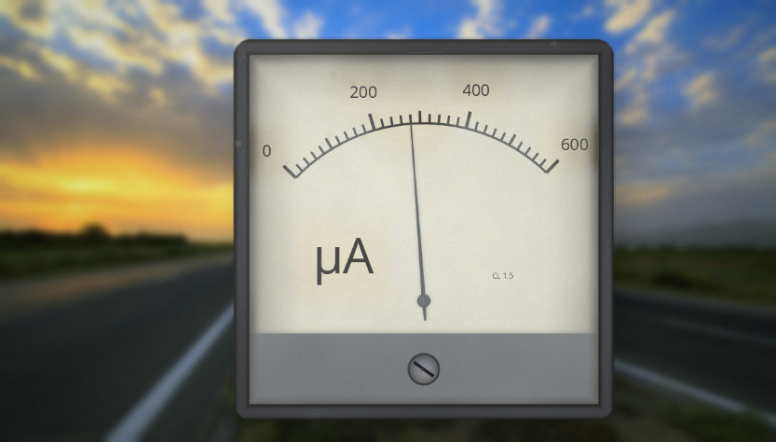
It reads value=280 unit=µA
